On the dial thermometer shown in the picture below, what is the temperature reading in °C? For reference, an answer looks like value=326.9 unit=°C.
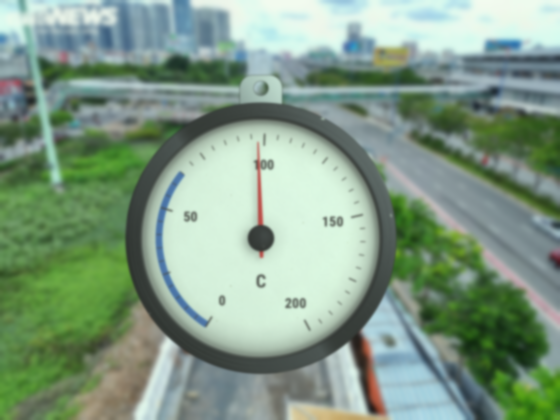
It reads value=97.5 unit=°C
